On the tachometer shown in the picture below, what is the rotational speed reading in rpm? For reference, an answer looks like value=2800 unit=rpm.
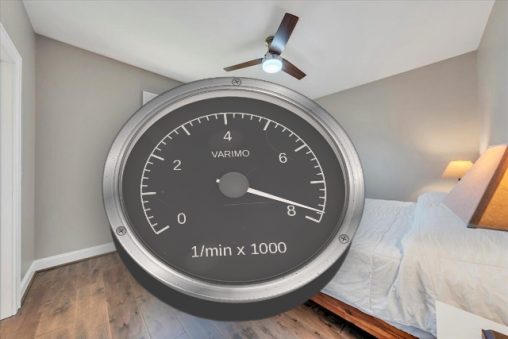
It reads value=7800 unit=rpm
